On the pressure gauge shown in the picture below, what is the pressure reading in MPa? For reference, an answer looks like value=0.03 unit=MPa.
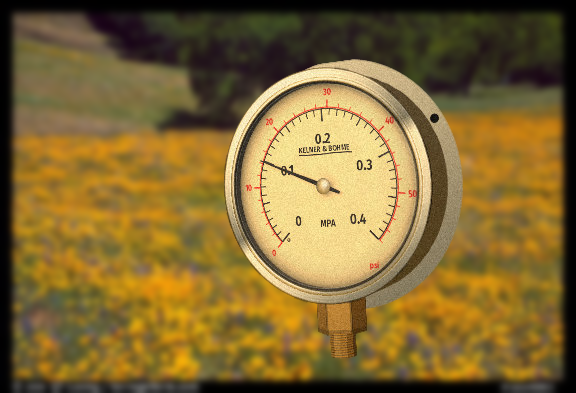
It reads value=0.1 unit=MPa
